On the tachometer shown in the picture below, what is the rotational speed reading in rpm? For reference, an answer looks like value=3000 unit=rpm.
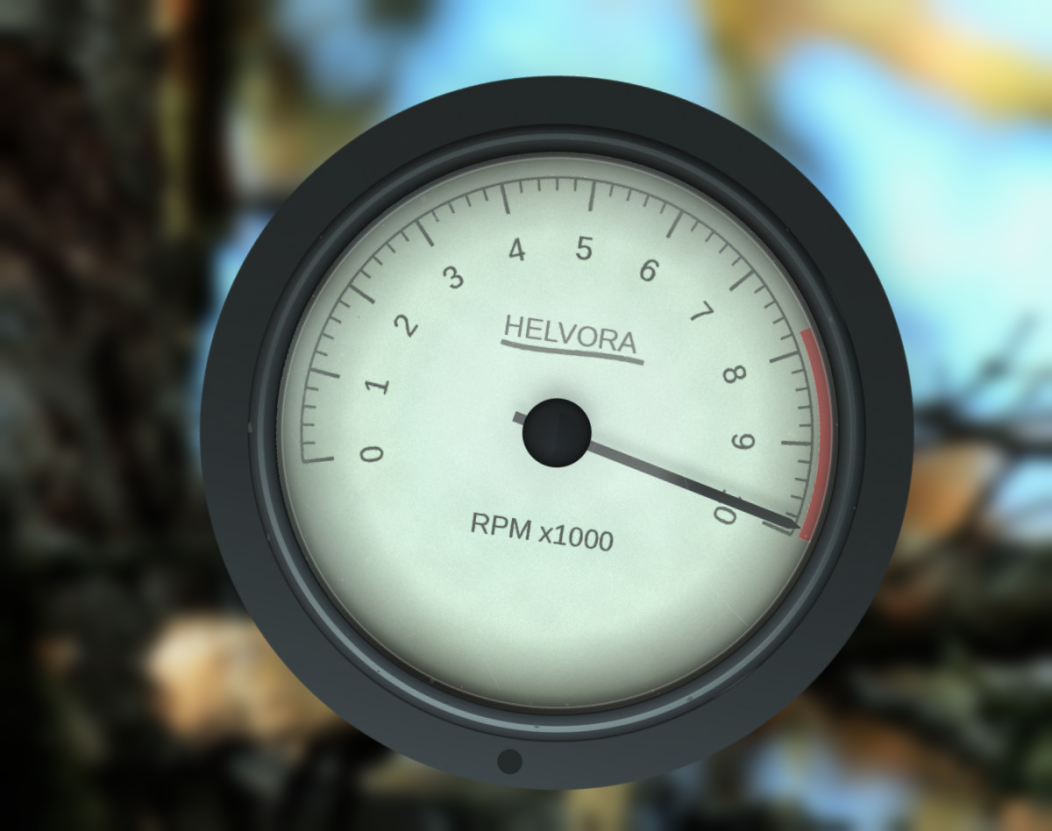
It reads value=9900 unit=rpm
